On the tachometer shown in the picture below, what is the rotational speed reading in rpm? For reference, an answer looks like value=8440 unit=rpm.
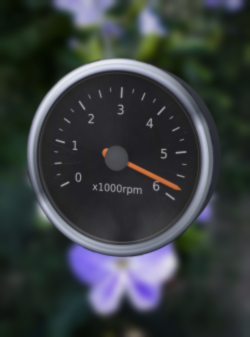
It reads value=5750 unit=rpm
